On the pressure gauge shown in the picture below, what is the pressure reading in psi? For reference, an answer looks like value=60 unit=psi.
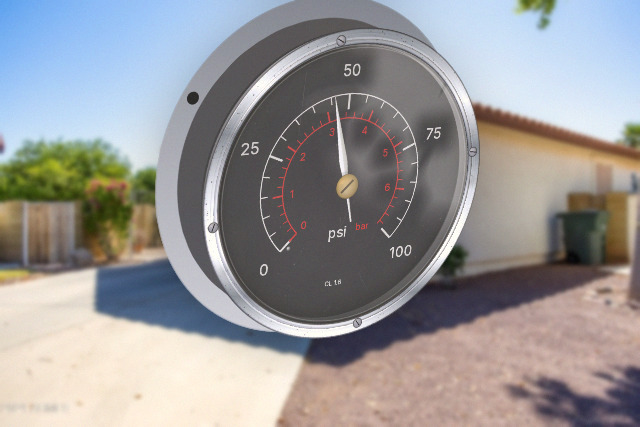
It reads value=45 unit=psi
